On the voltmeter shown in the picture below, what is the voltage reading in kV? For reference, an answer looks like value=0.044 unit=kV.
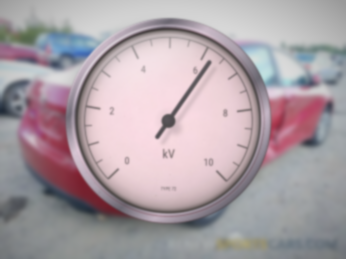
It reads value=6.25 unit=kV
